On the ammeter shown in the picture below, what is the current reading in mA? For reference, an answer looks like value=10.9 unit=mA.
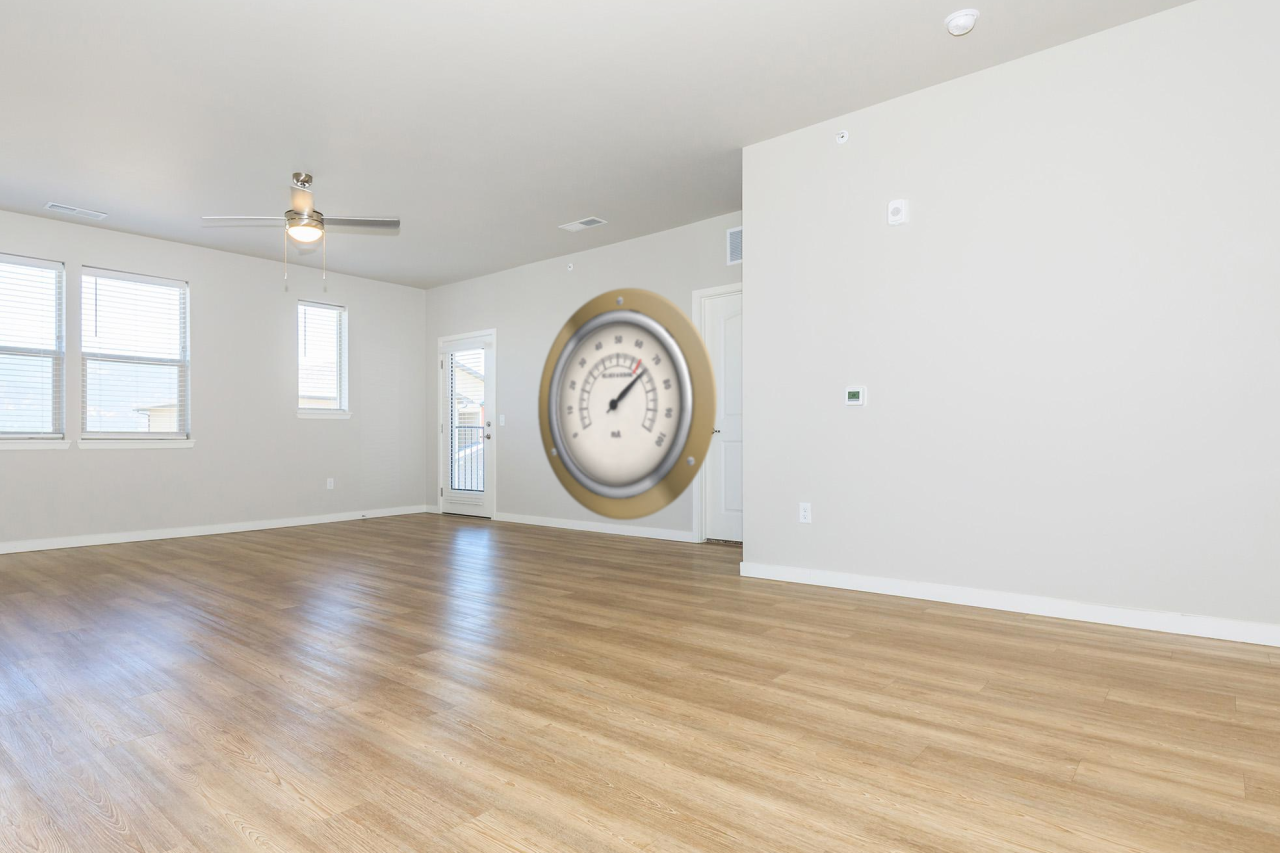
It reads value=70 unit=mA
